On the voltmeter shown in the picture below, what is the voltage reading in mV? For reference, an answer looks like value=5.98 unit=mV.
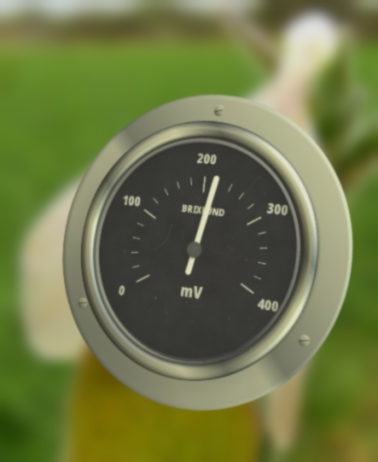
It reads value=220 unit=mV
